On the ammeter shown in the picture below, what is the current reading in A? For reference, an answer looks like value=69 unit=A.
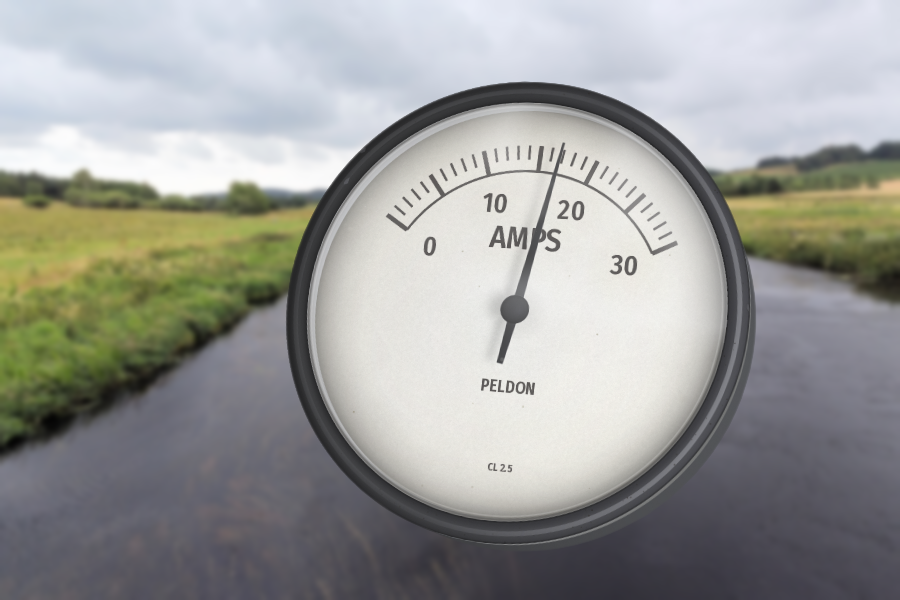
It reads value=17 unit=A
